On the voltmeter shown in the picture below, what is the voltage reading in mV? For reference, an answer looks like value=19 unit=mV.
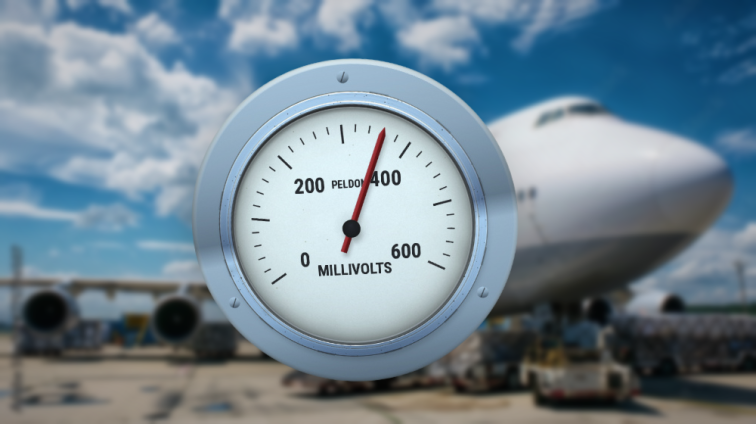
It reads value=360 unit=mV
